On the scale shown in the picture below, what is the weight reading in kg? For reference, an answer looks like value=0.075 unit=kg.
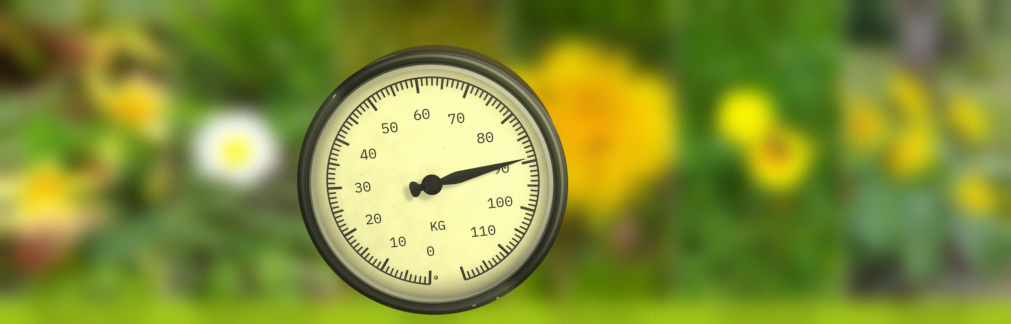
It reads value=89 unit=kg
